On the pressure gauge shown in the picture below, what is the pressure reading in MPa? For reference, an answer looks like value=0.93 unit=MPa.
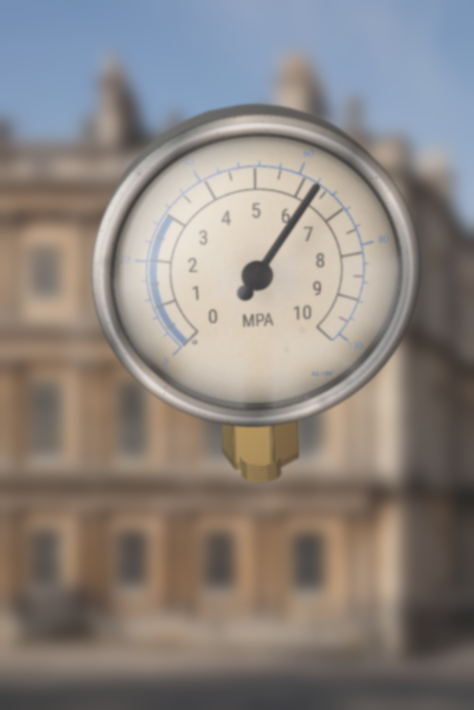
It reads value=6.25 unit=MPa
